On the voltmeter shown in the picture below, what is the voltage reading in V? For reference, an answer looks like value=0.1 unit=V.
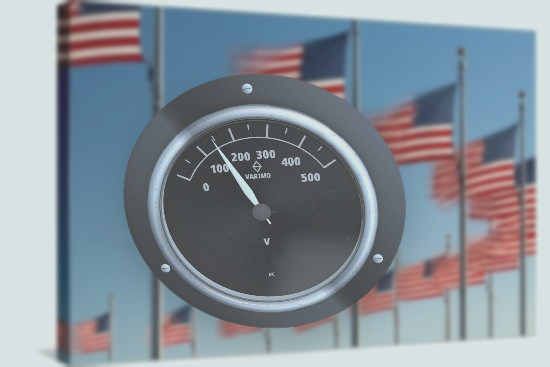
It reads value=150 unit=V
